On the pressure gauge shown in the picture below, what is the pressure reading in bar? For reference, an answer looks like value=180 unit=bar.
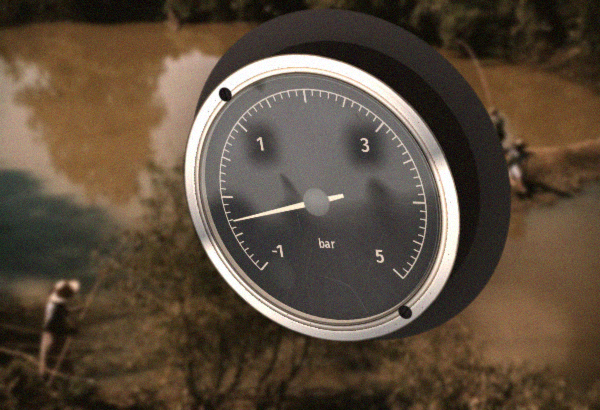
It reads value=-0.3 unit=bar
